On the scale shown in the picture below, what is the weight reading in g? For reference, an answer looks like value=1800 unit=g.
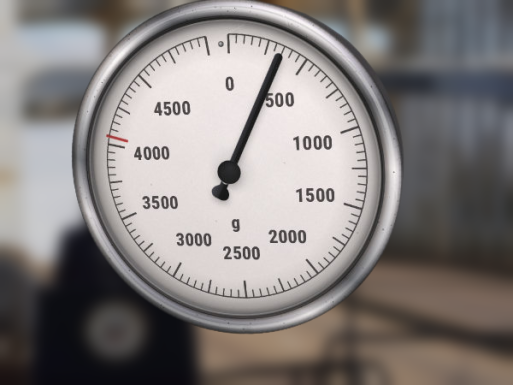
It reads value=350 unit=g
